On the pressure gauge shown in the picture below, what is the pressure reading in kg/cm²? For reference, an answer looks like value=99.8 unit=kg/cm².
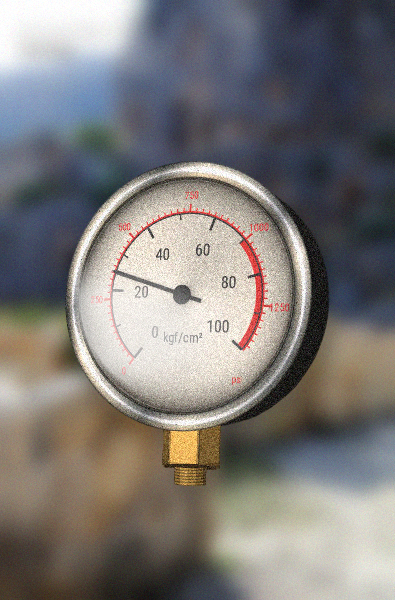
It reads value=25 unit=kg/cm²
